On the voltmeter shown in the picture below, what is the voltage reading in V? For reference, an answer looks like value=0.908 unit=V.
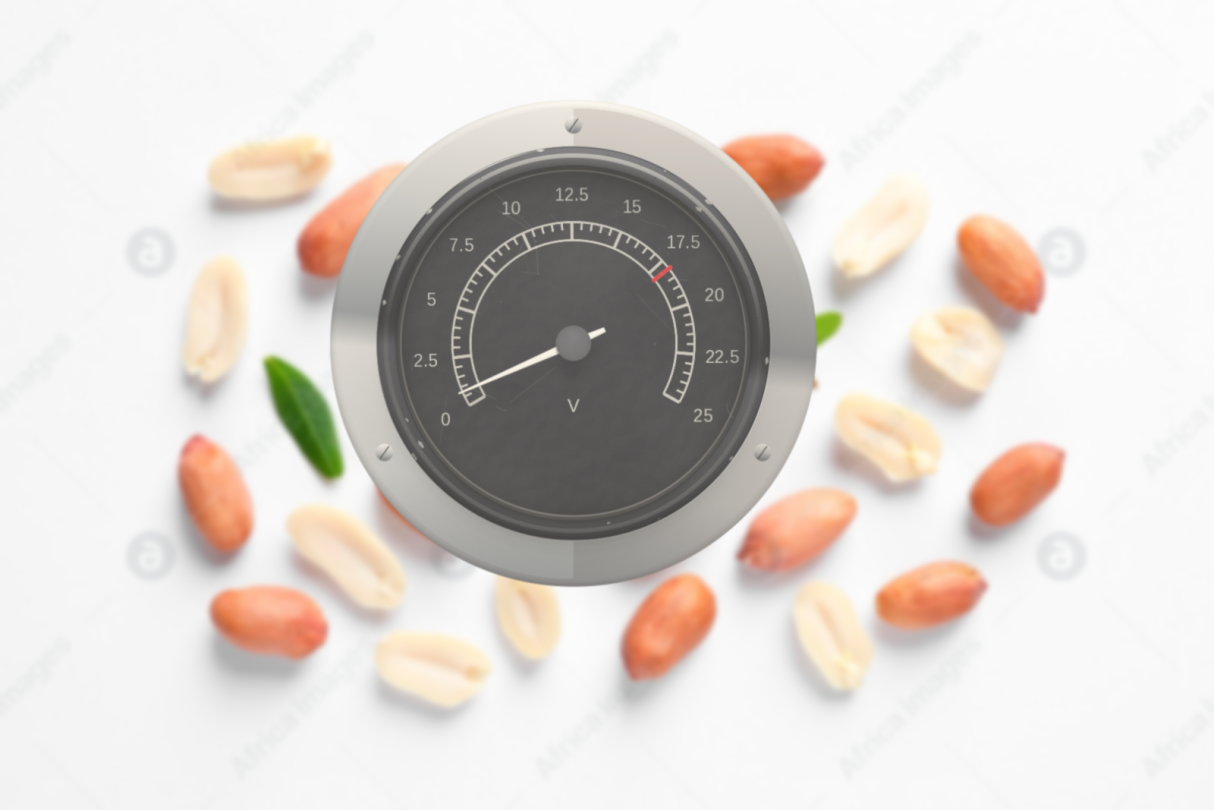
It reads value=0.75 unit=V
